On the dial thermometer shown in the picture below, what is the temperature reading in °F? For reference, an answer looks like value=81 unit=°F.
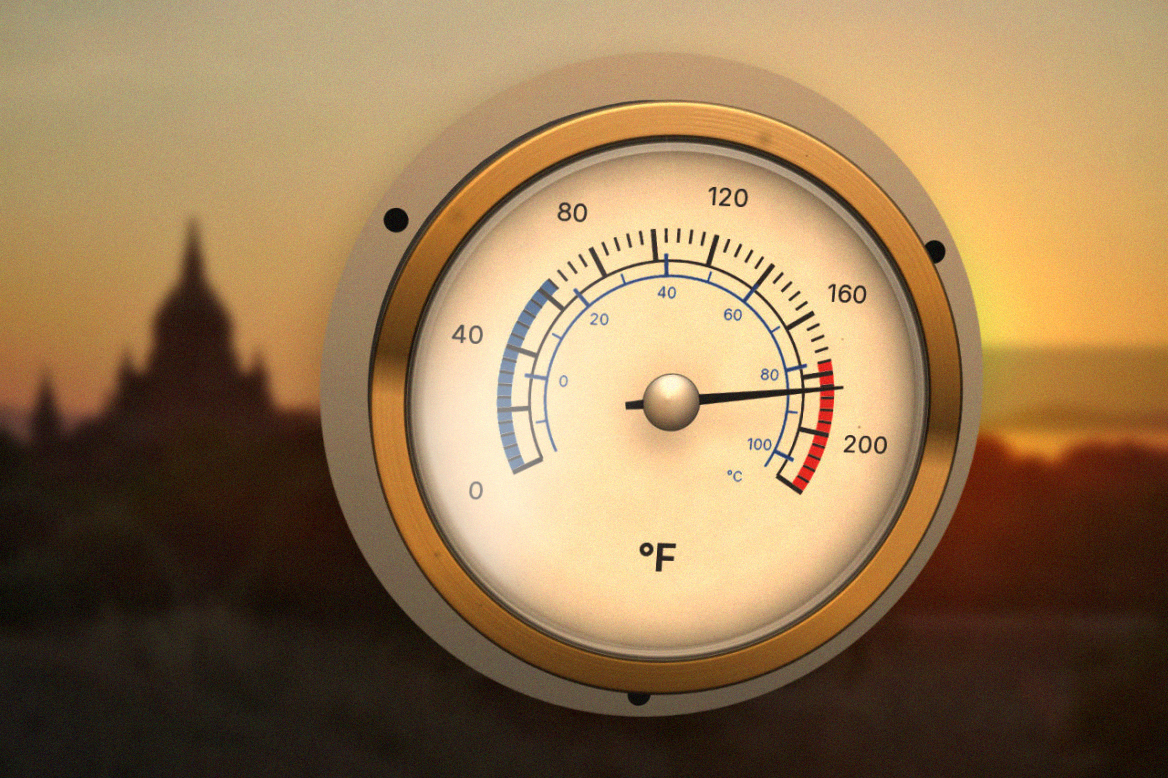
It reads value=184 unit=°F
